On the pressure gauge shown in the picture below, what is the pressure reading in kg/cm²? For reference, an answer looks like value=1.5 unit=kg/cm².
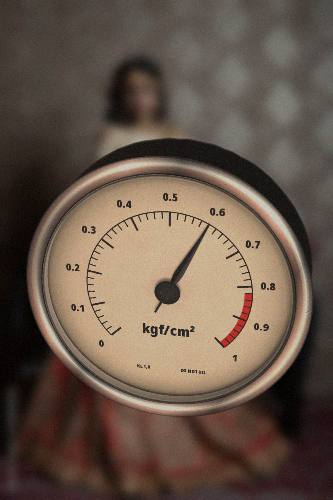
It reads value=0.6 unit=kg/cm²
